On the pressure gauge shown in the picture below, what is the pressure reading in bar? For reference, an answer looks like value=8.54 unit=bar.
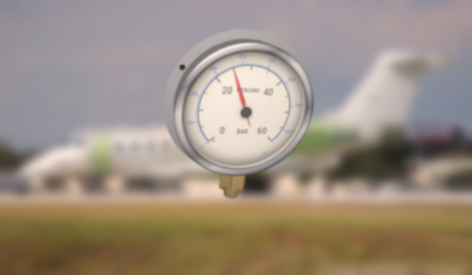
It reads value=25 unit=bar
